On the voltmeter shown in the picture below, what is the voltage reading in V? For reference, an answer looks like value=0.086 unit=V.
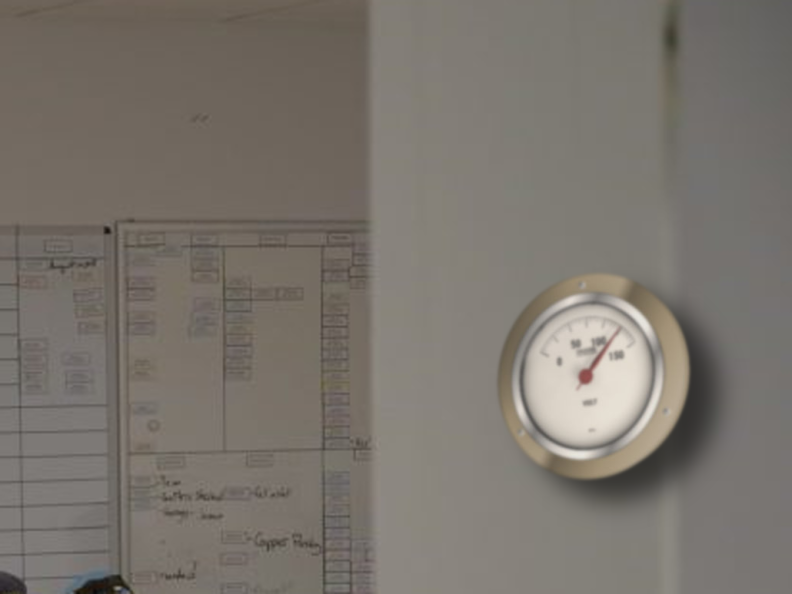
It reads value=125 unit=V
